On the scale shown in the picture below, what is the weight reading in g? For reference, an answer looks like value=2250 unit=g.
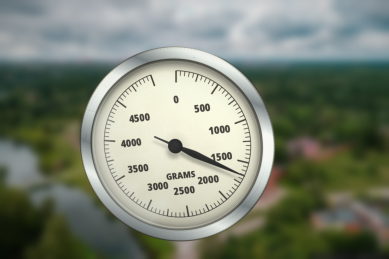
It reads value=1650 unit=g
